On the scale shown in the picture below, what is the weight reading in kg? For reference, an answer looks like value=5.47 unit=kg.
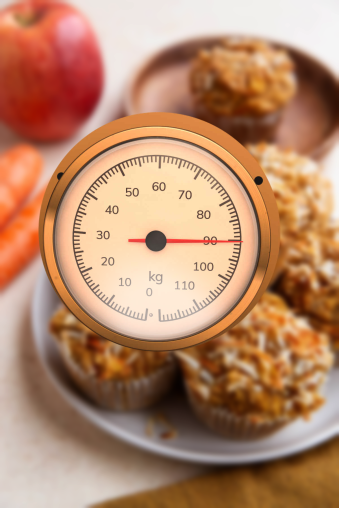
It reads value=90 unit=kg
